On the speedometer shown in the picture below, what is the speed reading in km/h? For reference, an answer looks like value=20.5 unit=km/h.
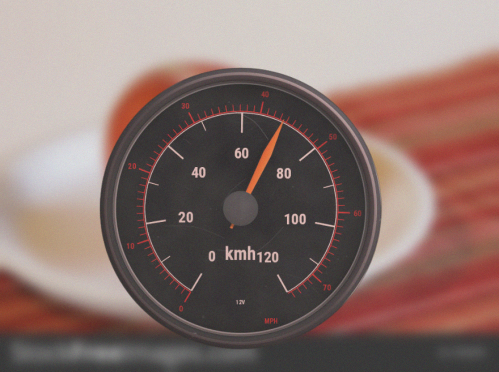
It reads value=70 unit=km/h
